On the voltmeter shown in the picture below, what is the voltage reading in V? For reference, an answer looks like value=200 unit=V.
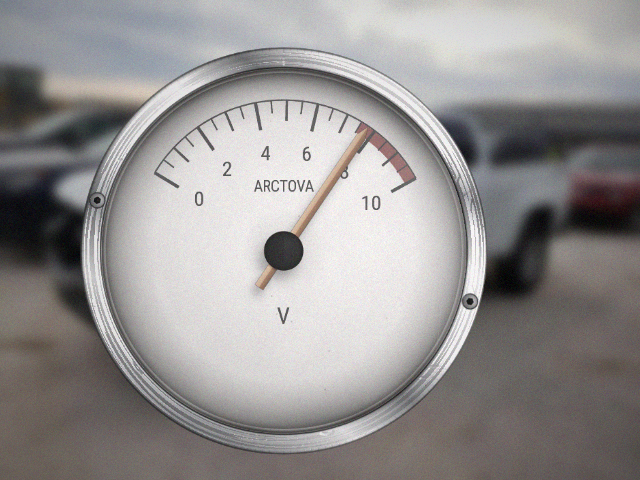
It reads value=7.75 unit=V
